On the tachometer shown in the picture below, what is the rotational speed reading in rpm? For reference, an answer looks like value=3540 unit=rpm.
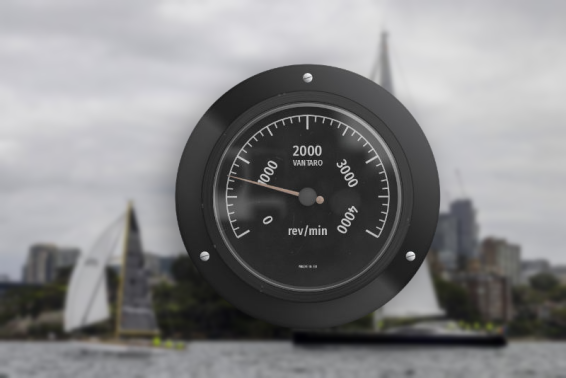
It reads value=750 unit=rpm
